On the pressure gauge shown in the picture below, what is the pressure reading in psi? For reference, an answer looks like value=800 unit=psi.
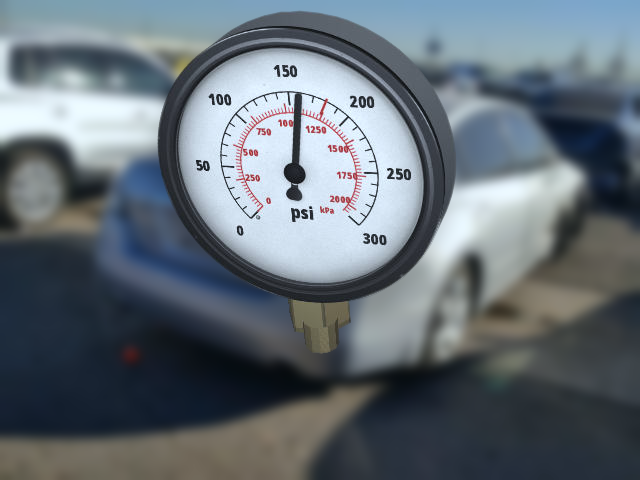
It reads value=160 unit=psi
